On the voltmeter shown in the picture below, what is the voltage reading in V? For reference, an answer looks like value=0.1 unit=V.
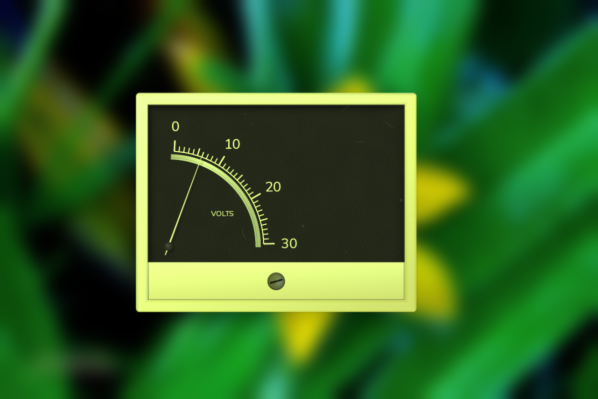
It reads value=6 unit=V
